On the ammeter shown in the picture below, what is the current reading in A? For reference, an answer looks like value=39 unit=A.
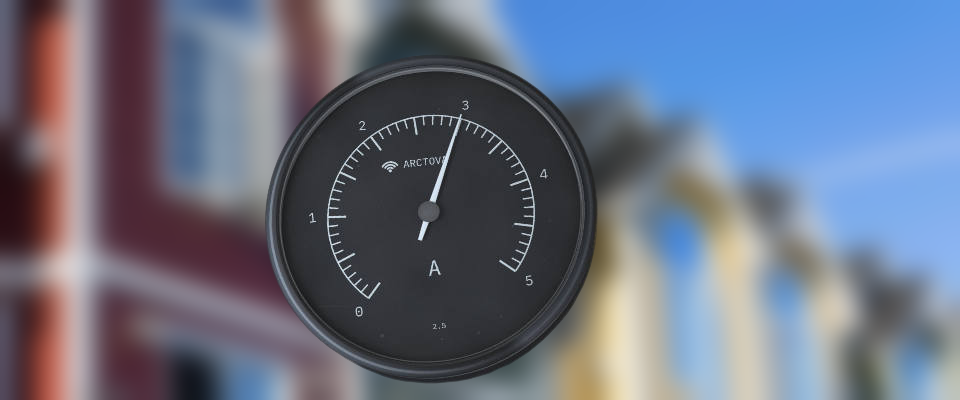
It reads value=3 unit=A
